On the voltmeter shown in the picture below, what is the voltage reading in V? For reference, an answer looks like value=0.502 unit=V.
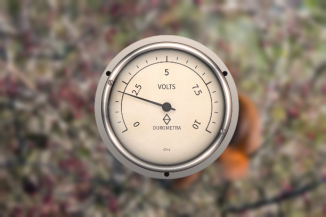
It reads value=2 unit=V
